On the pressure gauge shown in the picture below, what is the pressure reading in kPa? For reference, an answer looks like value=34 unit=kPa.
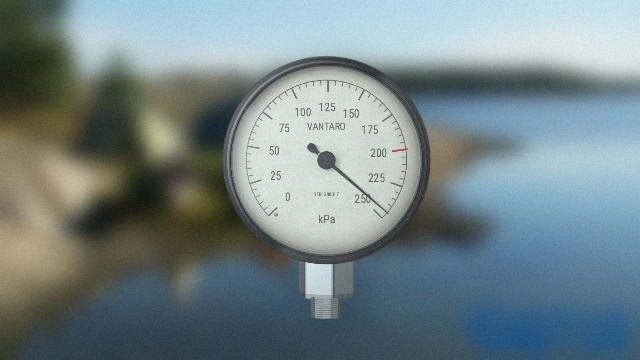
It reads value=245 unit=kPa
